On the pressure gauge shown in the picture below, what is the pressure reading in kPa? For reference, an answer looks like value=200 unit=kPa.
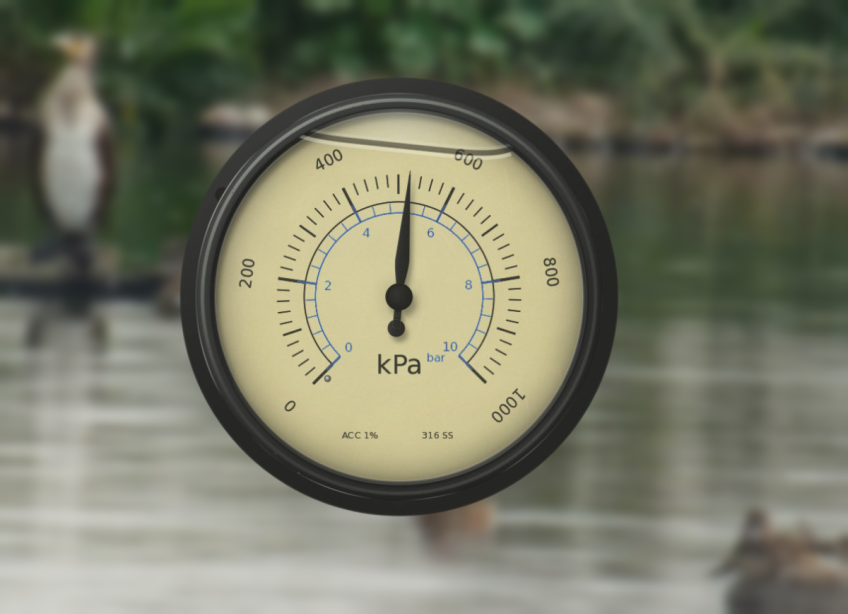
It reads value=520 unit=kPa
